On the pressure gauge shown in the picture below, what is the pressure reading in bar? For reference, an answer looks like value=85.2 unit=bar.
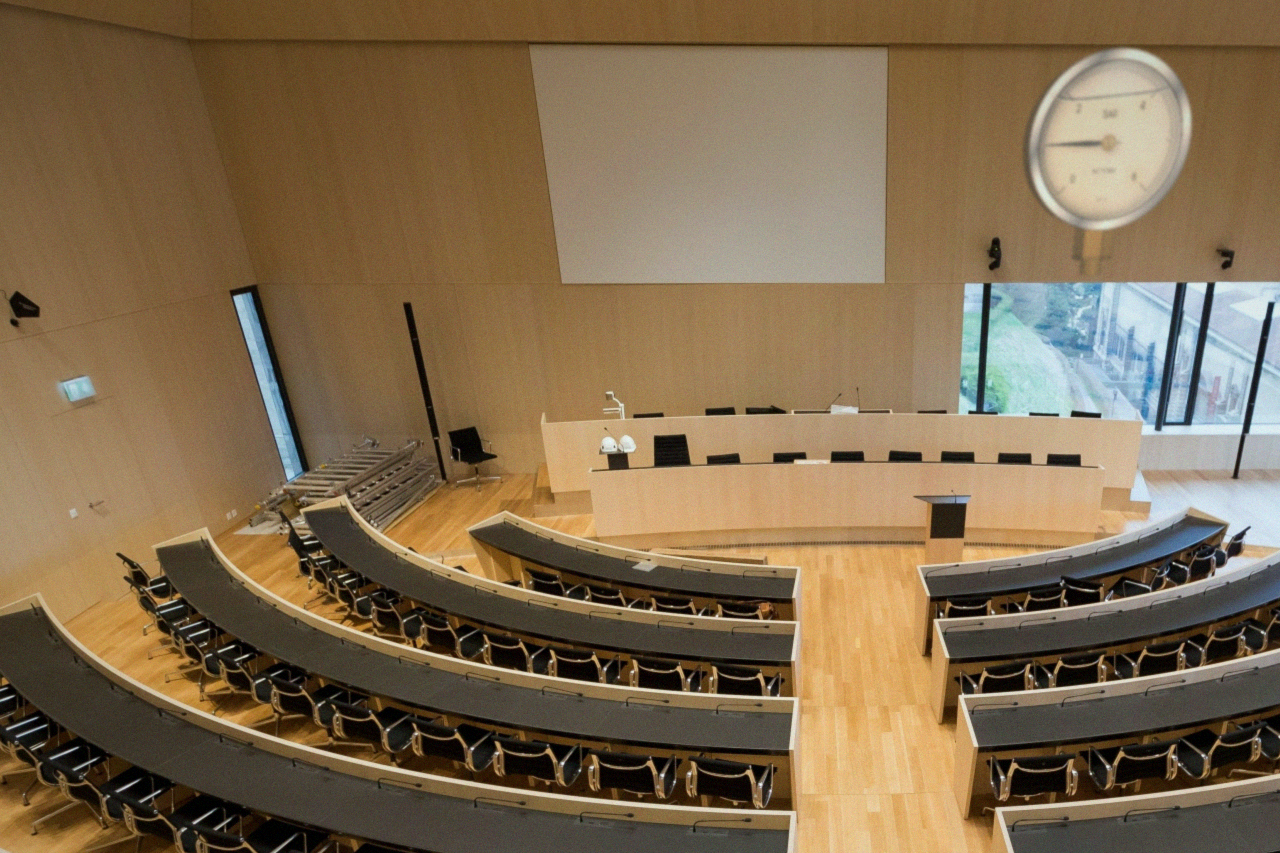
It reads value=1 unit=bar
